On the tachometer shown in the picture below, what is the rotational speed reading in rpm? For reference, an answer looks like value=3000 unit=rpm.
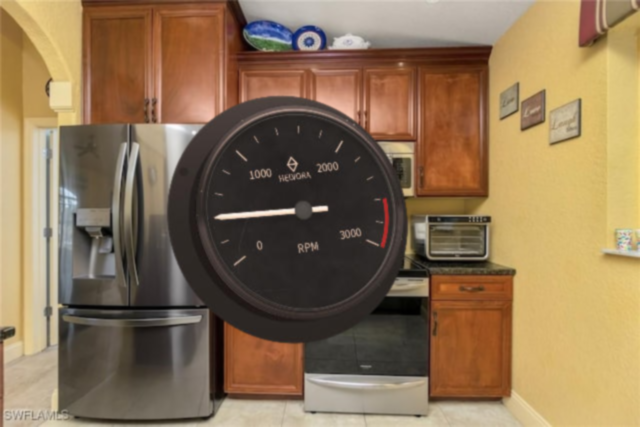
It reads value=400 unit=rpm
